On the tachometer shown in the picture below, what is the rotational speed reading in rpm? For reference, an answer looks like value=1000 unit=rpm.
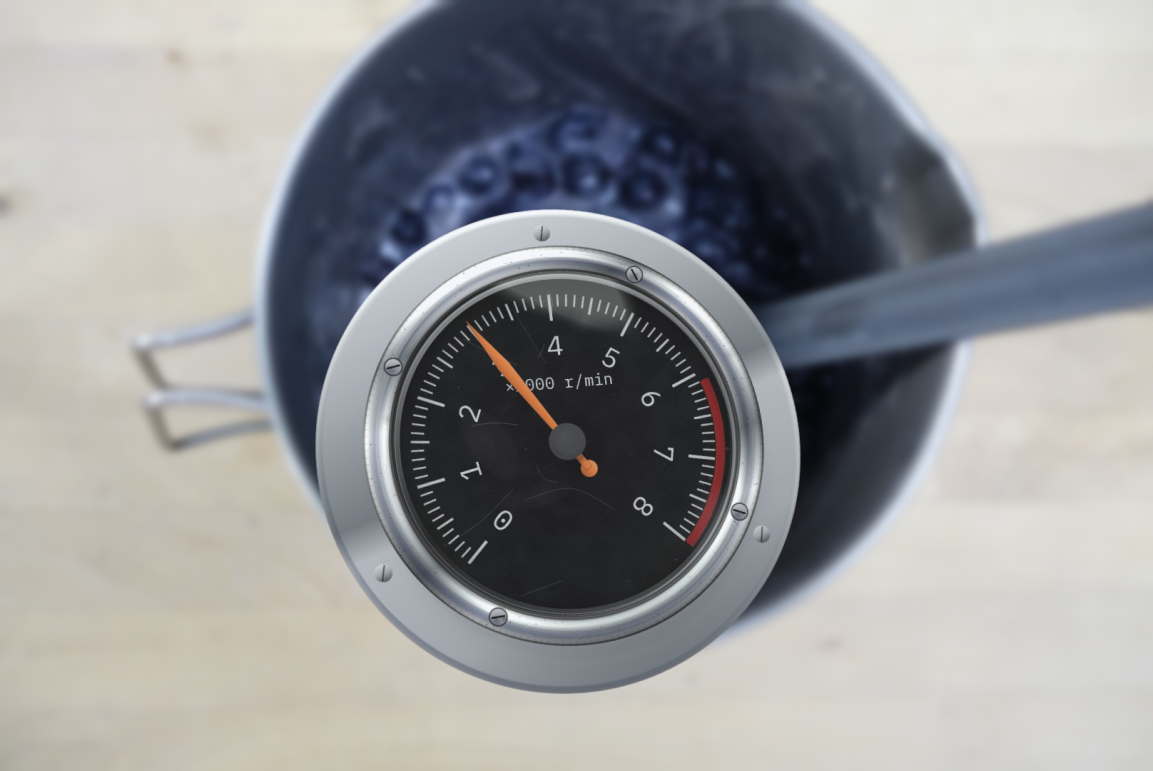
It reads value=3000 unit=rpm
